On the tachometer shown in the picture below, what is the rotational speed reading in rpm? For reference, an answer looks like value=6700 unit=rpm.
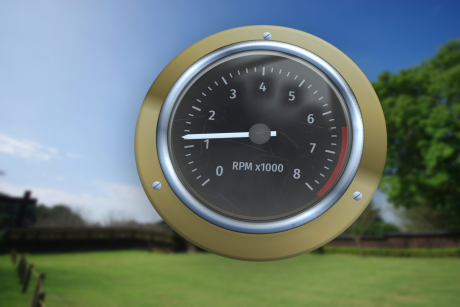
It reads value=1200 unit=rpm
